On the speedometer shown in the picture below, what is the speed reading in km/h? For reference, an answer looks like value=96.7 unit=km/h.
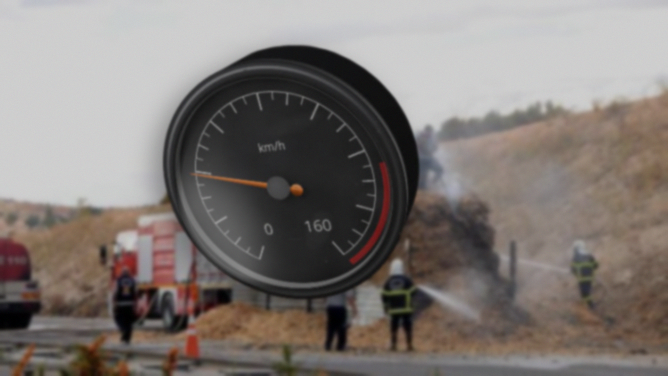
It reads value=40 unit=km/h
